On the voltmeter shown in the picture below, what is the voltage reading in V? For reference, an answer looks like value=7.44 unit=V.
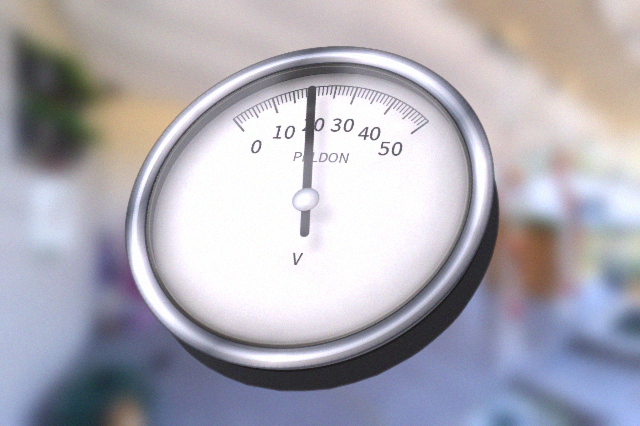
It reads value=20 unit=V
